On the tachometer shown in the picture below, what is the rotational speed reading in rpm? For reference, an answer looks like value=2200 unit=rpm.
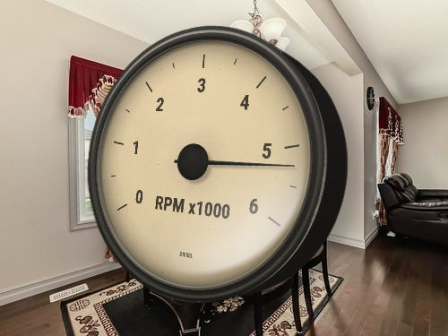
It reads value=5250 unit=rpm
